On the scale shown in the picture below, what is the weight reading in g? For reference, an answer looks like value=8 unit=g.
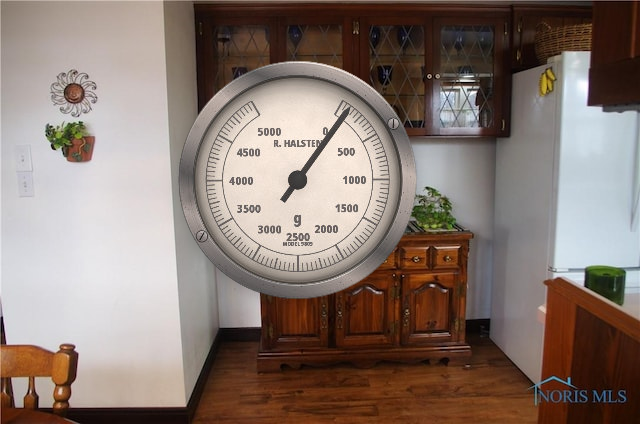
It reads value=100 unit=g
